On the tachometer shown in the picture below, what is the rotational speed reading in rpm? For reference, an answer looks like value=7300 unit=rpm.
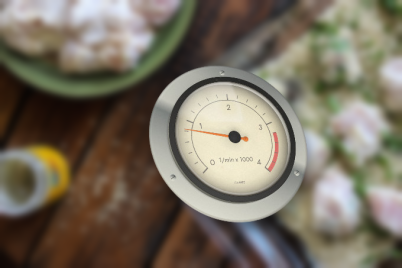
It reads value=800 unit=rpm
